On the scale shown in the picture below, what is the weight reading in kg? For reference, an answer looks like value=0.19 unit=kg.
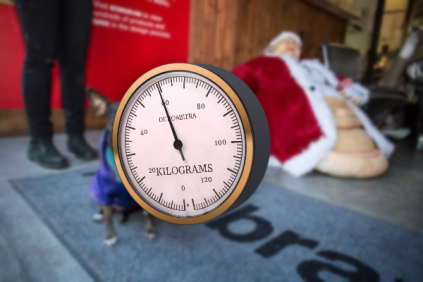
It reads value=60 unit=kg
